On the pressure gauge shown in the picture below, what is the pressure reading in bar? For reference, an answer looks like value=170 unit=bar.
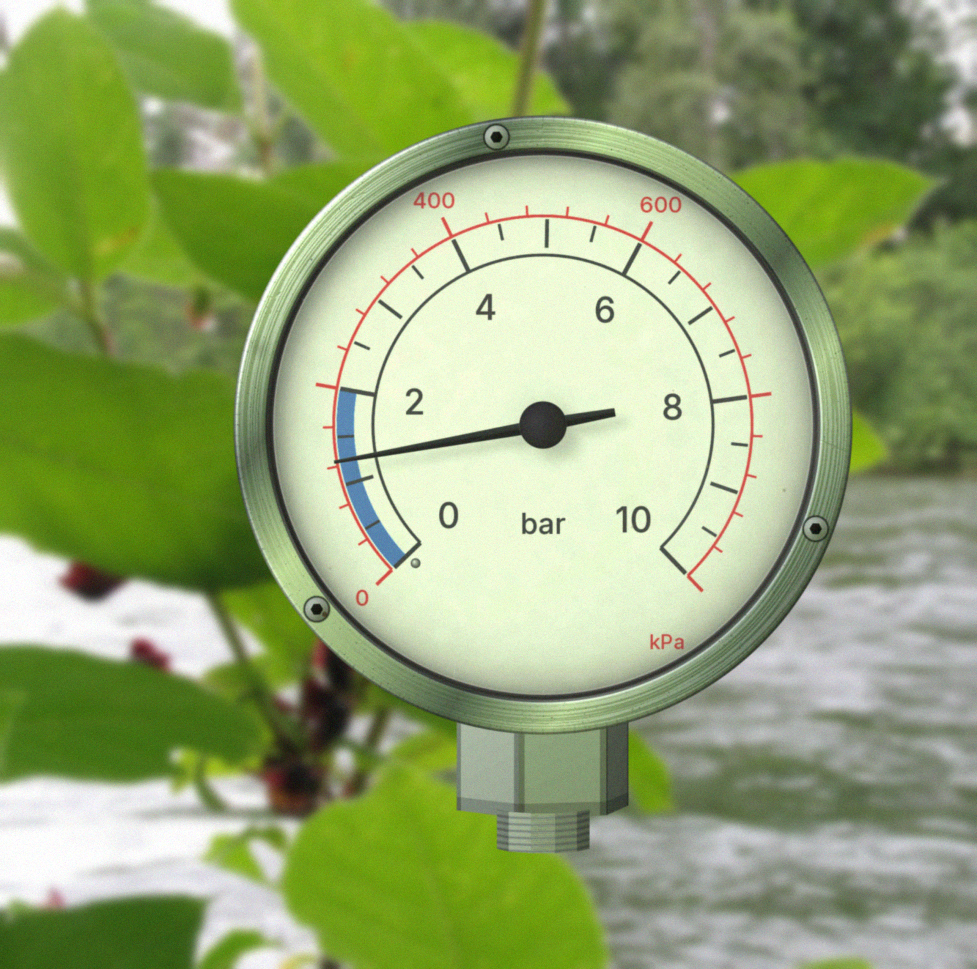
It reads value=1.25 unit=bar
